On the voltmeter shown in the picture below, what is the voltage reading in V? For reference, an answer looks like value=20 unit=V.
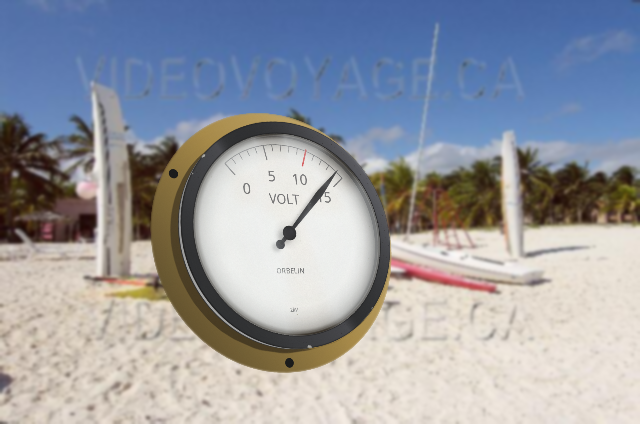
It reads value=14 unit=V
